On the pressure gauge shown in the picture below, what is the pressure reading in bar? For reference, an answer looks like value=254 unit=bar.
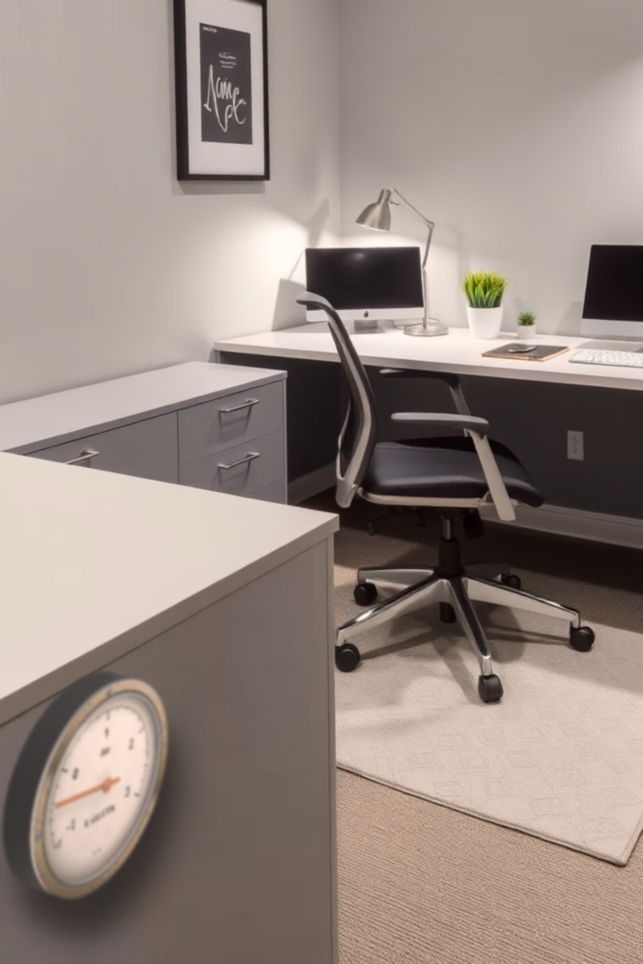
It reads value=-0.4 unit=bar
